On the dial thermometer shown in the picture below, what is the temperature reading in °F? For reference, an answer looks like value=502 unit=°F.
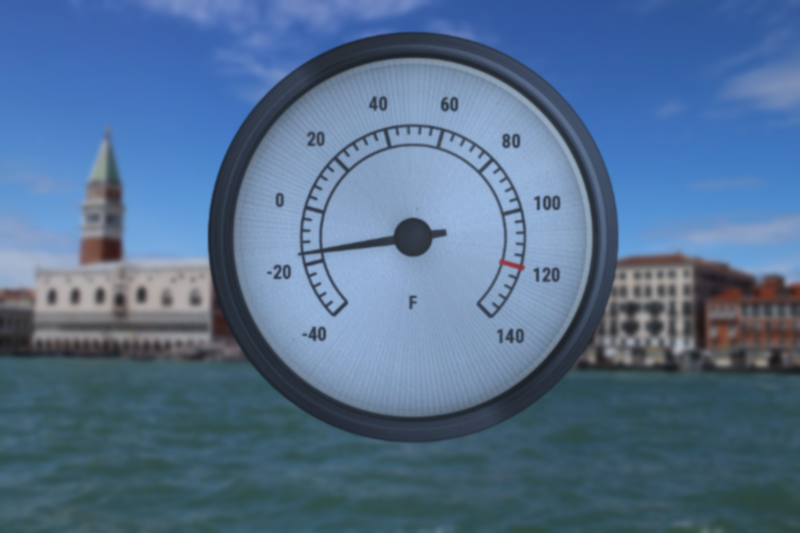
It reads value=-16 unit=°F
